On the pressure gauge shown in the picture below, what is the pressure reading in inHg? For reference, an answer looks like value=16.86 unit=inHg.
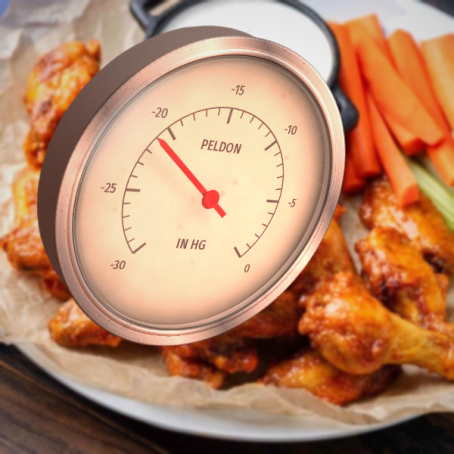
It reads value=-21 unit=inHg
